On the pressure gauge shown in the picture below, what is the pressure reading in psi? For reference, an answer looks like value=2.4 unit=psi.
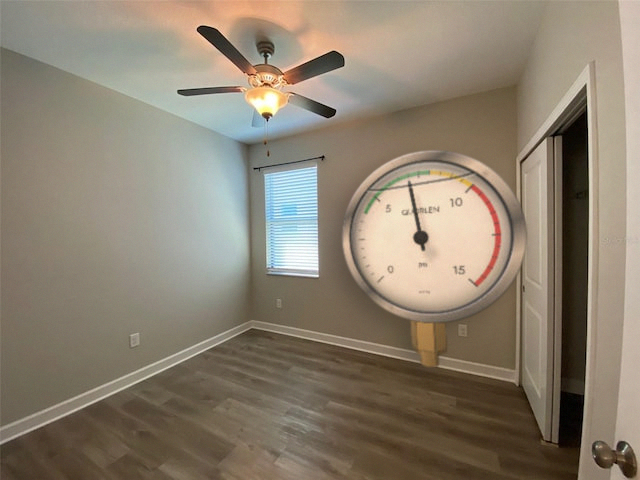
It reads value=7 unit=psi
